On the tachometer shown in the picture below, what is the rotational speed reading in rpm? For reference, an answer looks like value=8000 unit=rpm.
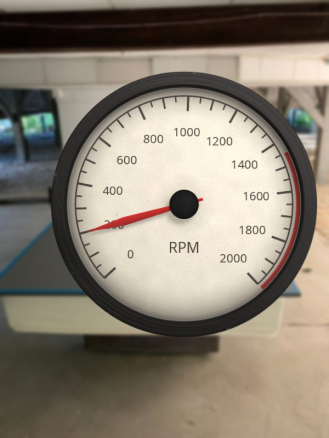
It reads value=200 unit=rpm
